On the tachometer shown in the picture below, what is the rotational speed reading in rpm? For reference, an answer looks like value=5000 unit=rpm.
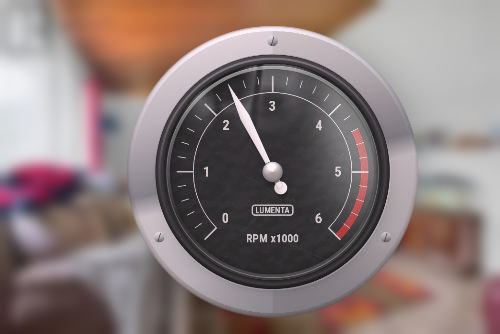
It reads value=2400 unit=rpm
